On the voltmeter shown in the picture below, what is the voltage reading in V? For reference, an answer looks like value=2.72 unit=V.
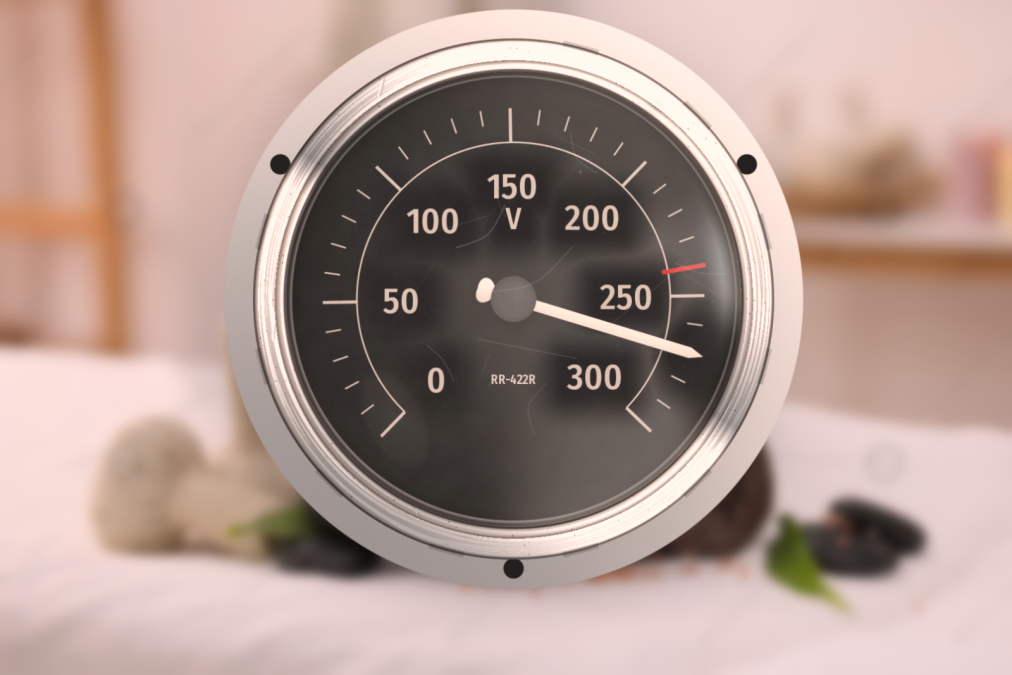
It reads value=270 unit=V
